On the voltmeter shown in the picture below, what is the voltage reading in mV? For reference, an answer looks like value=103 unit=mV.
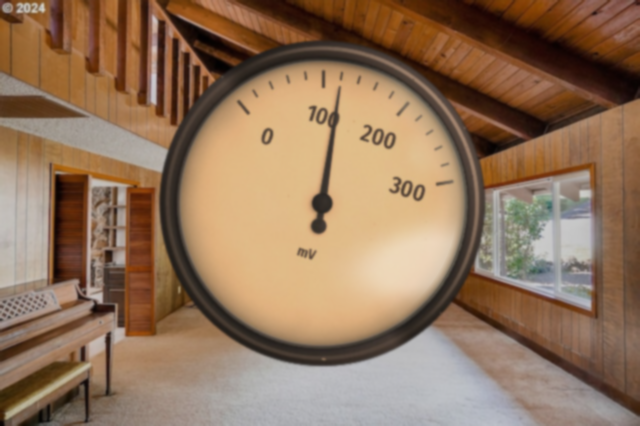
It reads value=120 unit=mV
